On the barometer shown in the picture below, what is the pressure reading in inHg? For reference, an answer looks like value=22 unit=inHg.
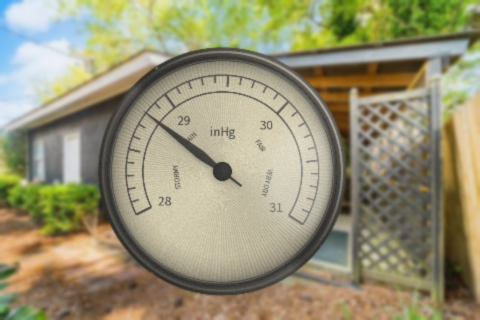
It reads value=28.8 unit=inHg
